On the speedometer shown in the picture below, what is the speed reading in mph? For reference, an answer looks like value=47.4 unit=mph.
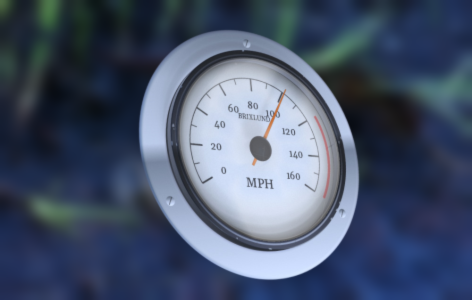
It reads value=100 unit=mph
